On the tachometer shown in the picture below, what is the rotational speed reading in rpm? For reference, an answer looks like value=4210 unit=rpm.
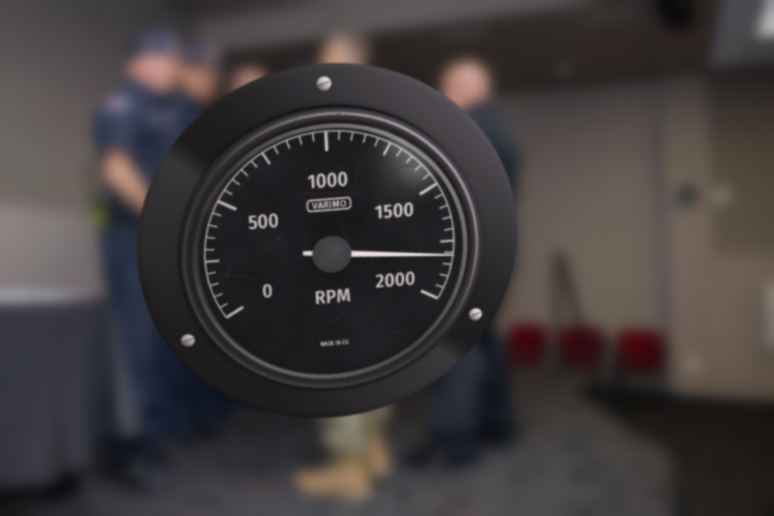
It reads value=1800 unit=rpm
